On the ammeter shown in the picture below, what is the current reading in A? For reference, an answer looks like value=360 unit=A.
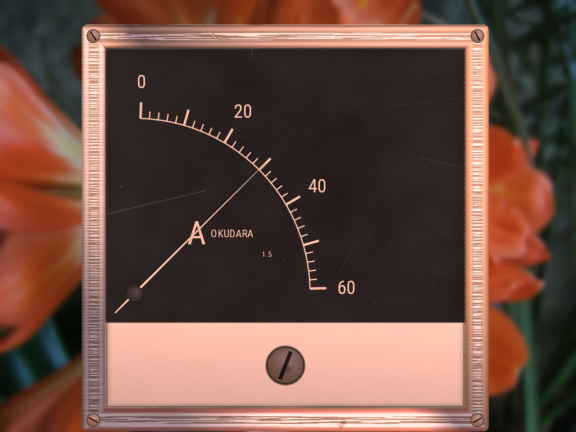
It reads value=30 unit=A
